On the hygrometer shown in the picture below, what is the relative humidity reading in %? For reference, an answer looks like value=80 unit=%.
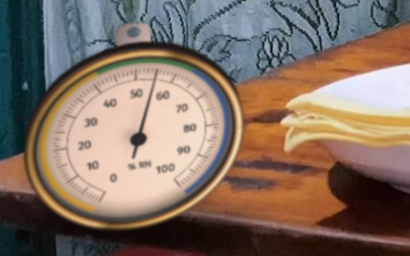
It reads value=55 unit=%
